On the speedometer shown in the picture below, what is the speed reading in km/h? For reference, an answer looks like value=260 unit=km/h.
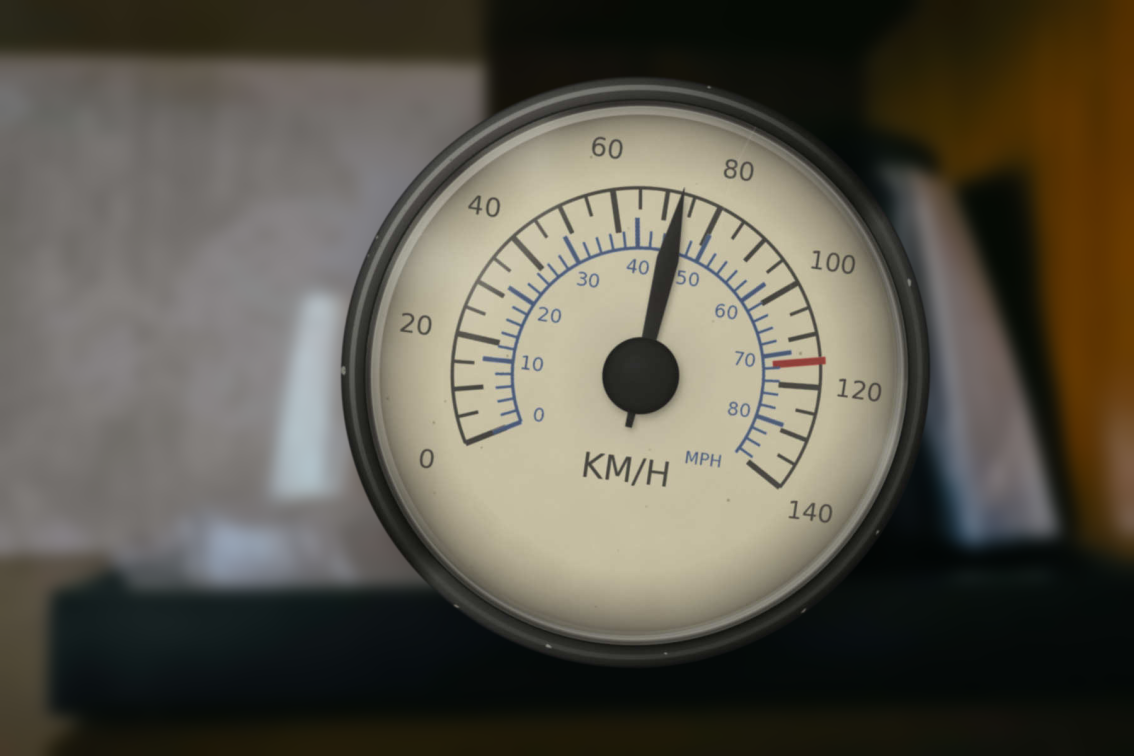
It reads value=72.5 unit=km/h
